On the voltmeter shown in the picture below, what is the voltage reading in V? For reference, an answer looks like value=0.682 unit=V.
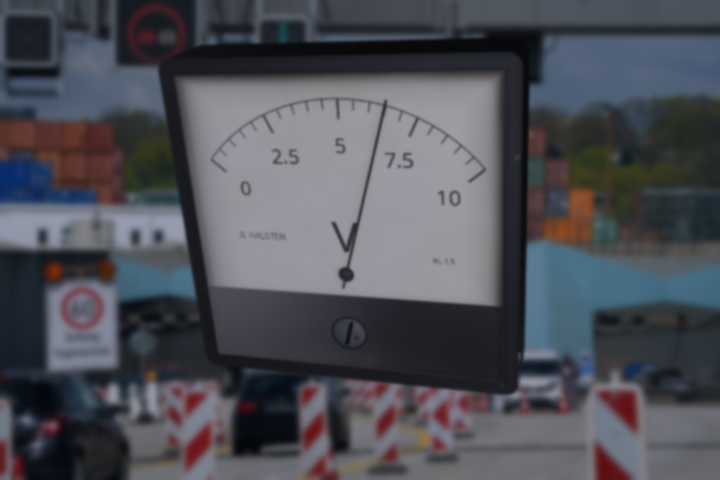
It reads value=6.5 unit=V
